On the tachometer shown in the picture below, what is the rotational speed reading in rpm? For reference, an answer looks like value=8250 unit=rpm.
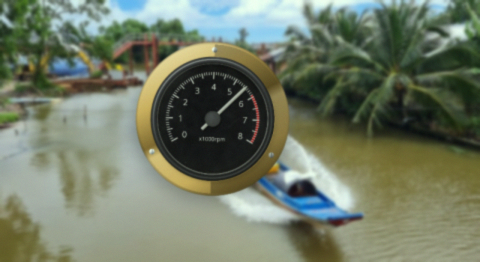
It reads value=5500 unit=rpm
